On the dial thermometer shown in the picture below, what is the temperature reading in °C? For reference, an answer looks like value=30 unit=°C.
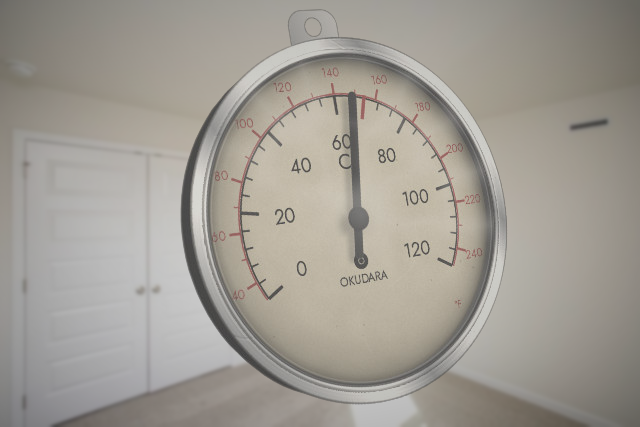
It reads value=64 unit=°C
